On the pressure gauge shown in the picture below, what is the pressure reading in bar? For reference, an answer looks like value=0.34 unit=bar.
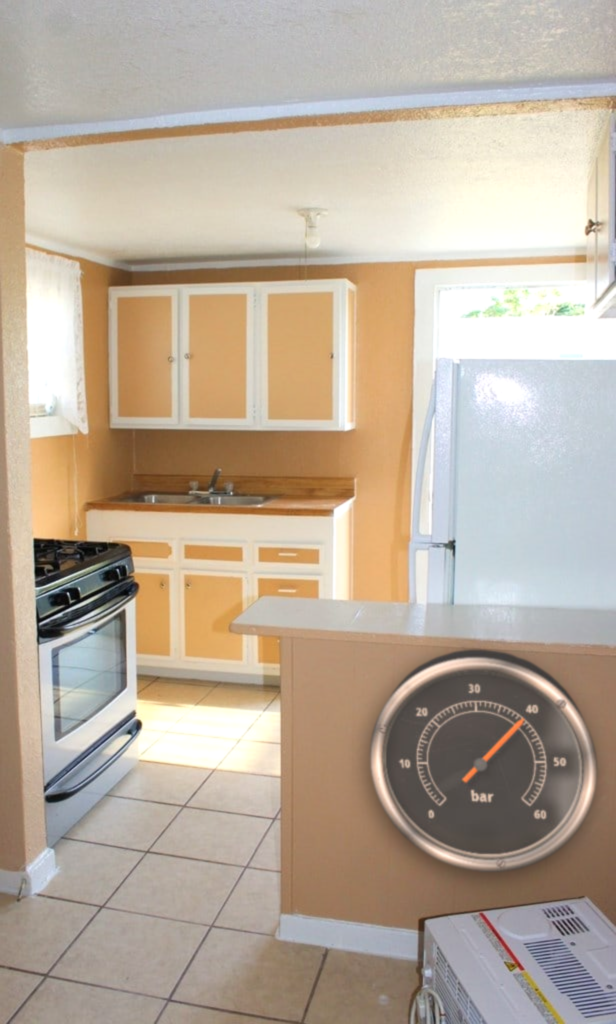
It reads value=40 unit=bar
